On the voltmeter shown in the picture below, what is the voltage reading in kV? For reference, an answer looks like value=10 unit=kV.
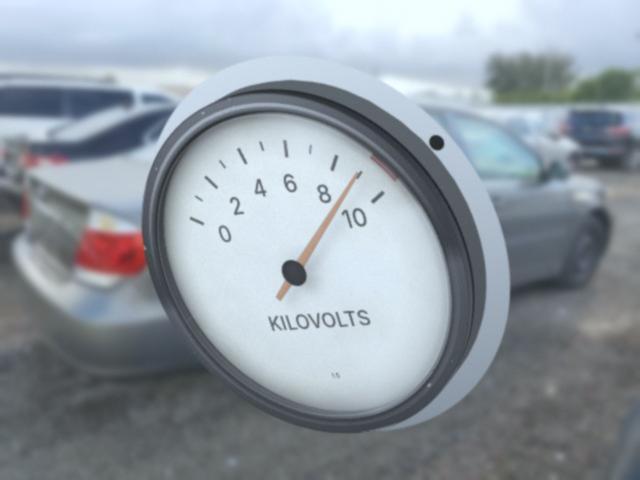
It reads value=9 unit=kV
